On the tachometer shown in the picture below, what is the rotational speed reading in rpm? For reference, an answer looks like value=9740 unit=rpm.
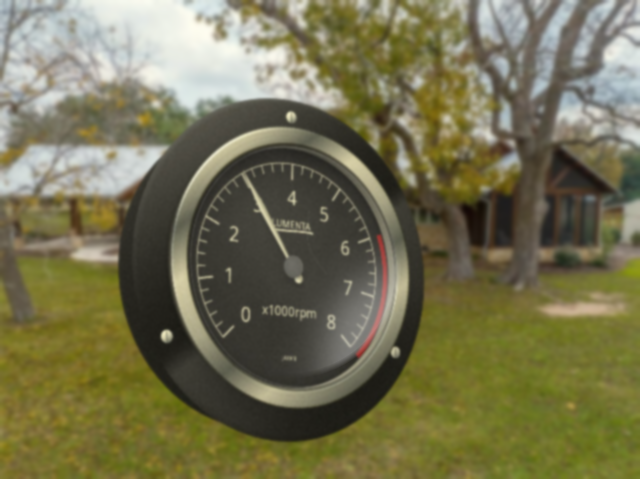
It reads value=3000 unit=rpm
